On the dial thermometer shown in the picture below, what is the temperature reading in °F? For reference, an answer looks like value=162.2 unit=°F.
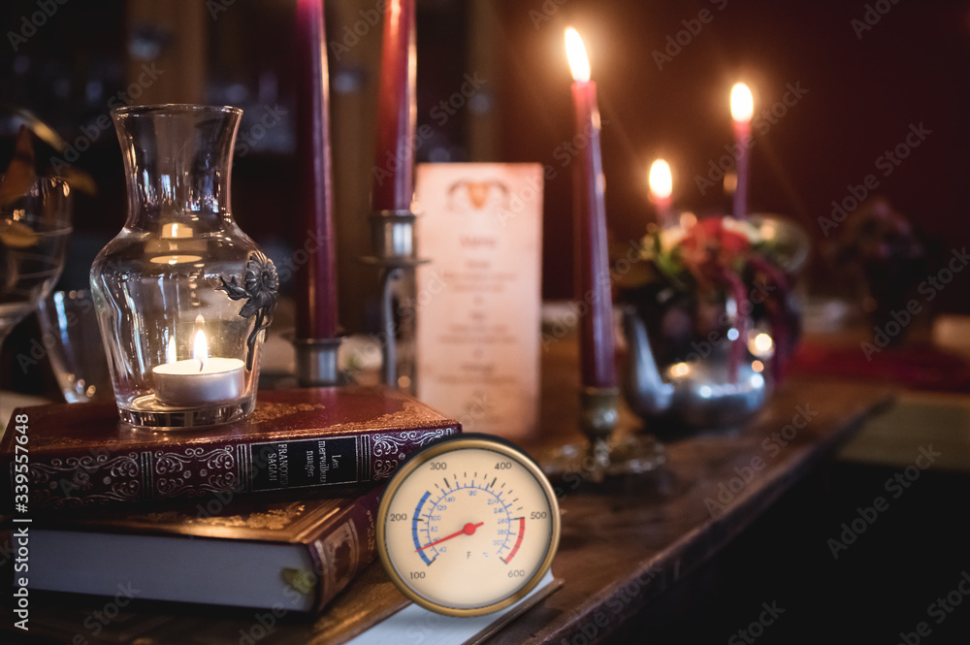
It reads value=140 unit=°F
